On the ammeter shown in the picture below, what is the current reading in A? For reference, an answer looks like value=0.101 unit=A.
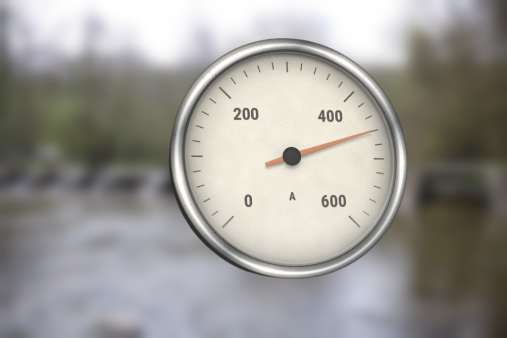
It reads value=460 unit=A
